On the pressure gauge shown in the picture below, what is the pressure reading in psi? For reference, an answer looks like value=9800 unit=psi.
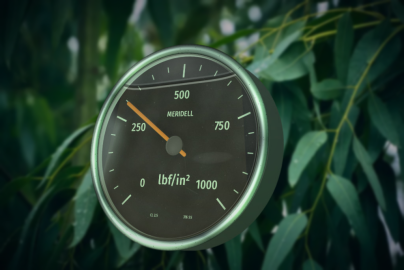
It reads value=300 unit=psi
